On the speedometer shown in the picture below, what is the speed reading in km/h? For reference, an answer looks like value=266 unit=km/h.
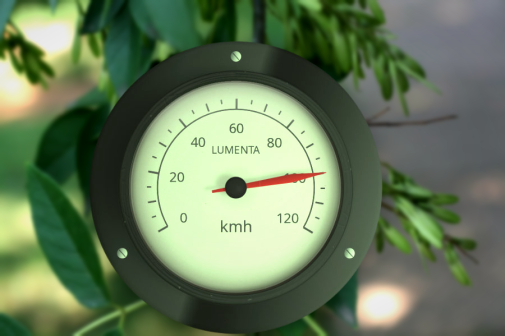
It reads value=100 unit=km/h
